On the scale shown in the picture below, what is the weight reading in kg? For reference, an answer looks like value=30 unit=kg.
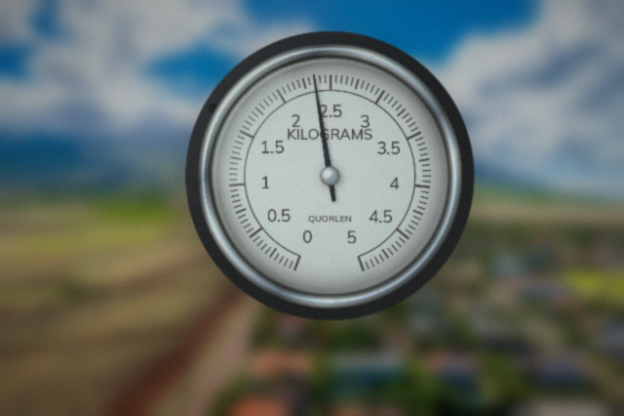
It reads value=2.35 unit=kg
